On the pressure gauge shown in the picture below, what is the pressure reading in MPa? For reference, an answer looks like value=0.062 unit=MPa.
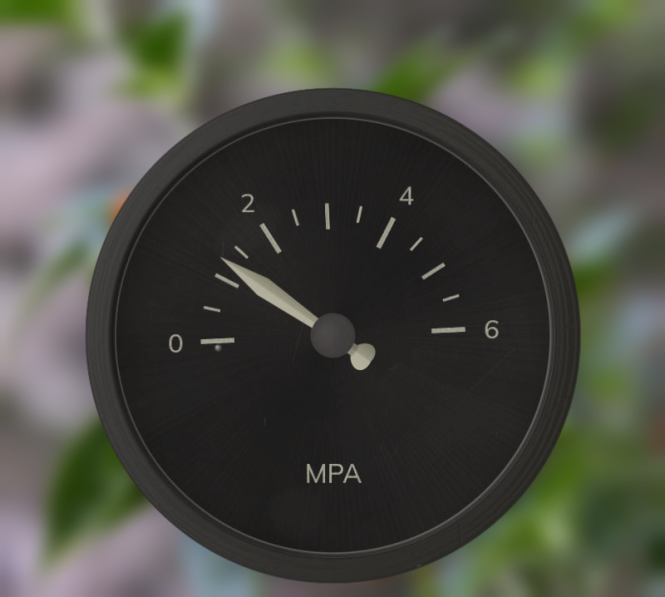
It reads value=1.25 unit=MPa
